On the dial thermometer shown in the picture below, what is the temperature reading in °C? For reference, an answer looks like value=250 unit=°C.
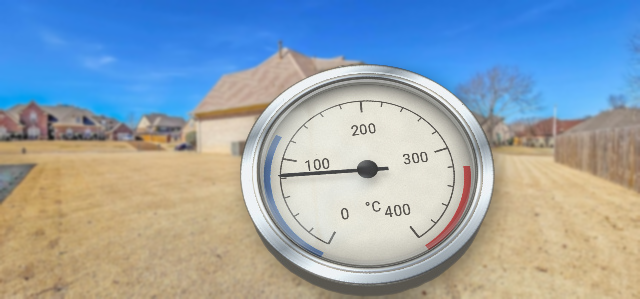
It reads value=80 unit=°C
